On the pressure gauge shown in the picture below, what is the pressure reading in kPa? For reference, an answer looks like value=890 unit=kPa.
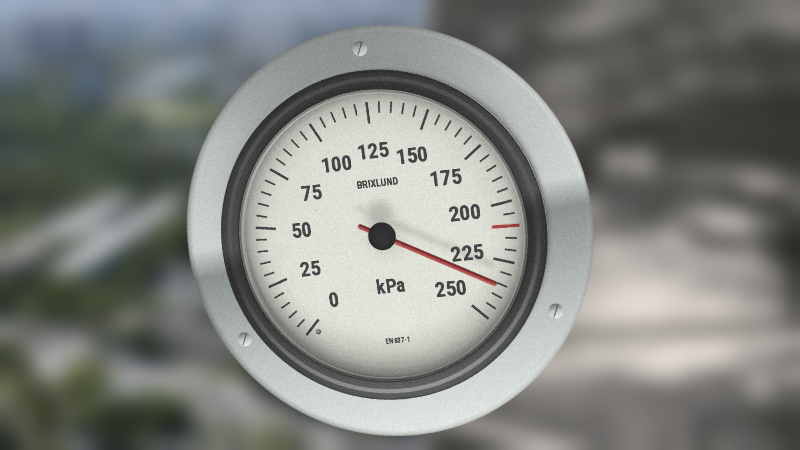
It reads value=235 unit=kPa
